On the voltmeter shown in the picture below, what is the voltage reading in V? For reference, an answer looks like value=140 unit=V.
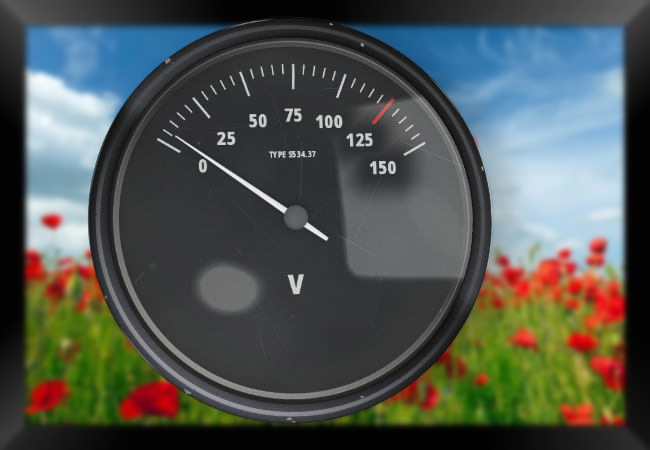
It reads value=5 unit=V
